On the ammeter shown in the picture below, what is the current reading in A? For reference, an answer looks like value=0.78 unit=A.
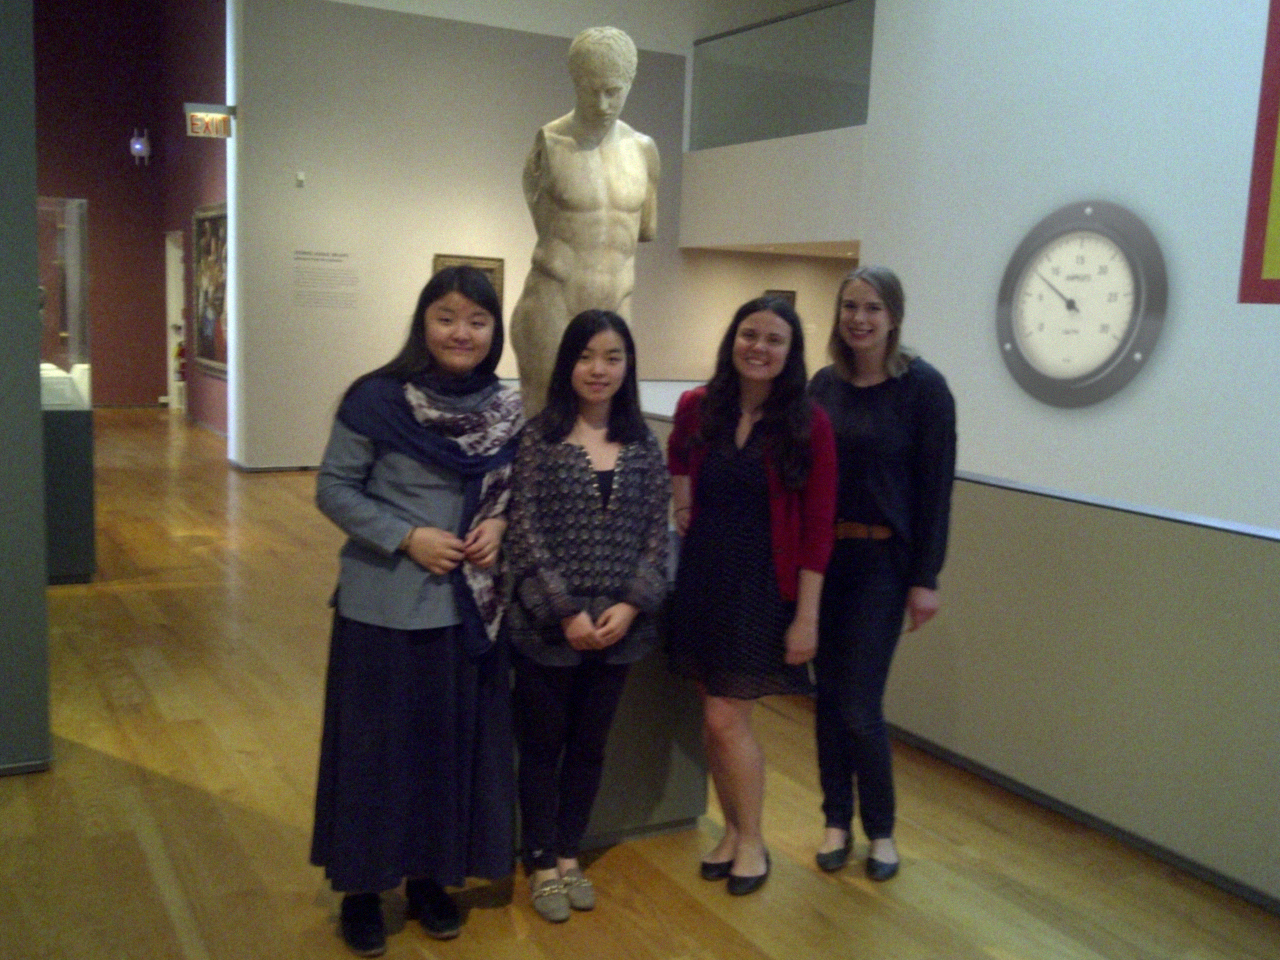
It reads value=8 unit=A
